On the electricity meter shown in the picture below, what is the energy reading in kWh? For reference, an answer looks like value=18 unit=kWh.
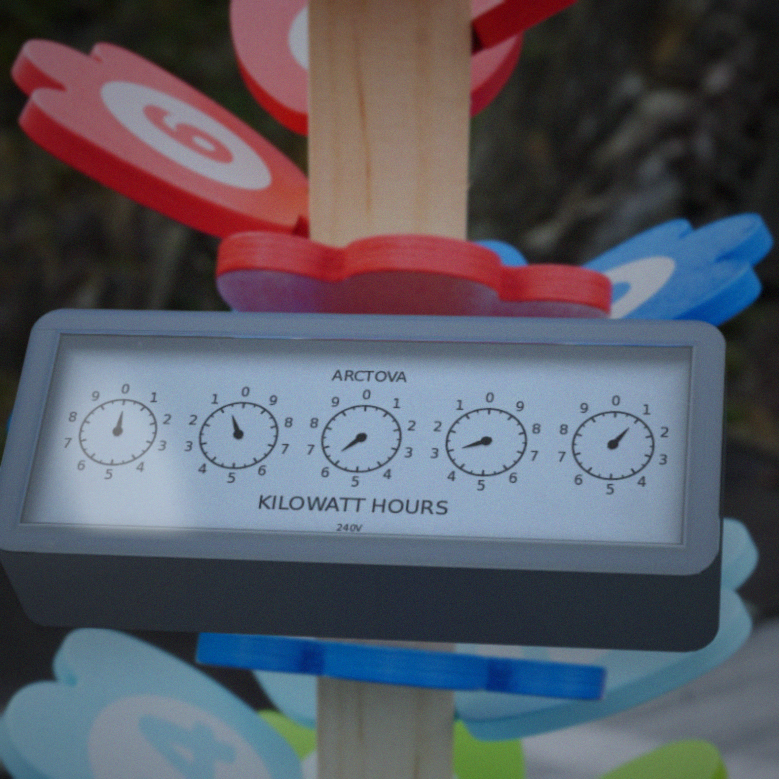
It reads value=631 unit=kWh
